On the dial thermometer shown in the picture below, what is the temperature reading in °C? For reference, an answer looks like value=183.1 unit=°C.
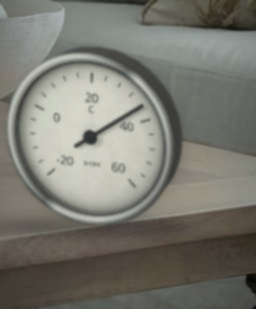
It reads value=36 unit=°C
